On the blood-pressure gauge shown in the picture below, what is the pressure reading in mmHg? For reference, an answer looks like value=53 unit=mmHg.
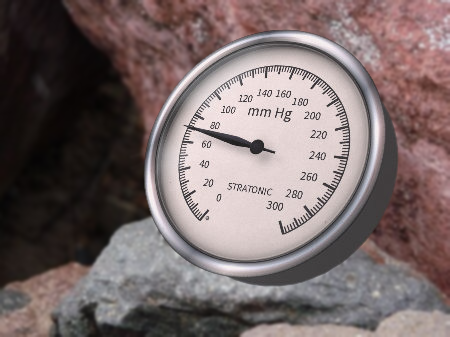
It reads value=70 unit=mmHg
